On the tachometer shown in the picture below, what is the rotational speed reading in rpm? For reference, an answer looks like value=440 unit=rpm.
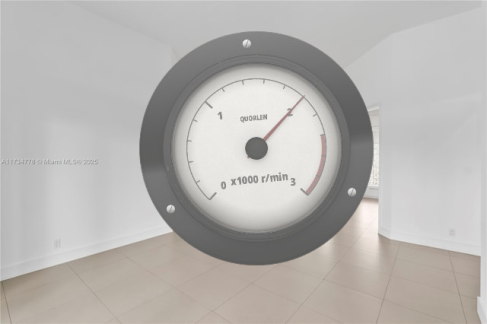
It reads value=2000 unit=rpm
